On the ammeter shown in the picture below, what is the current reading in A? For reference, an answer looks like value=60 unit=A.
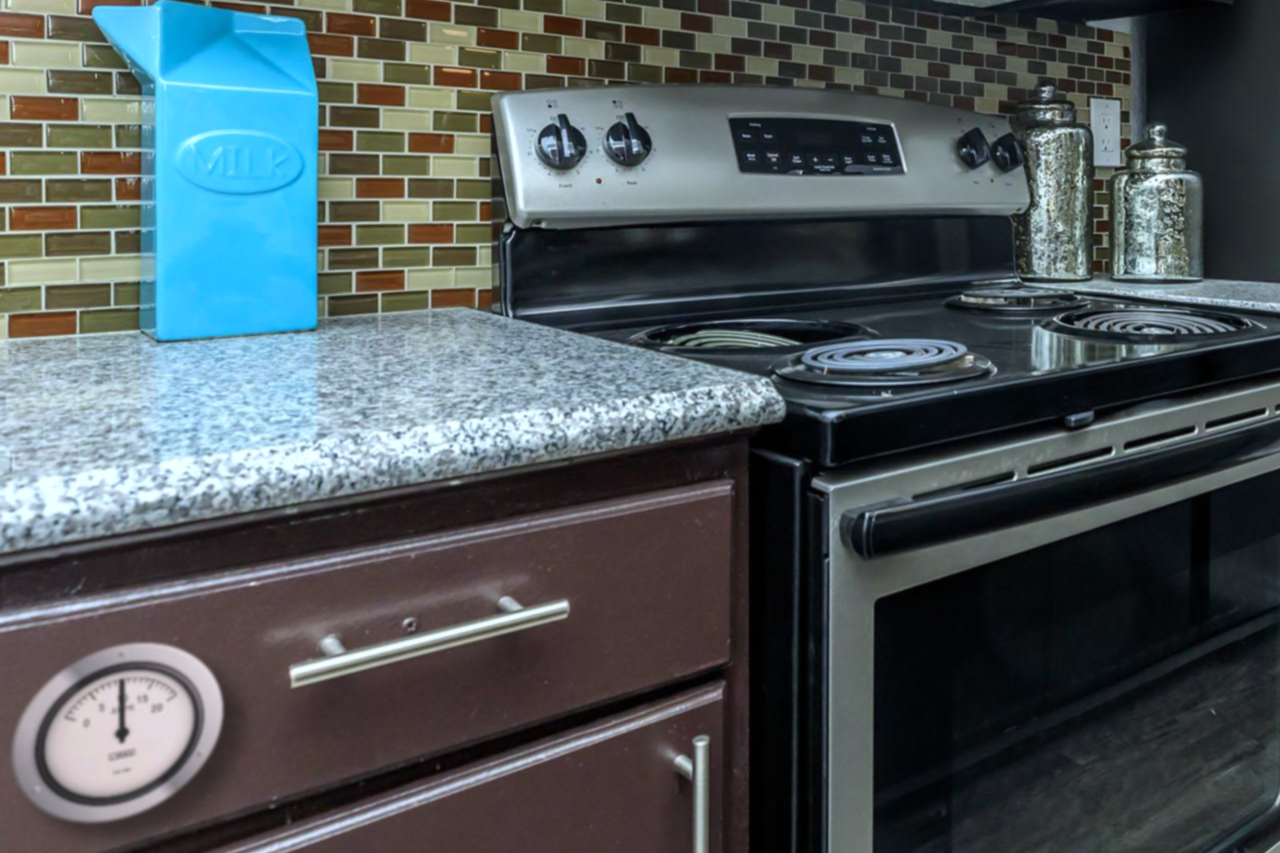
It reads value=10 unit=A
